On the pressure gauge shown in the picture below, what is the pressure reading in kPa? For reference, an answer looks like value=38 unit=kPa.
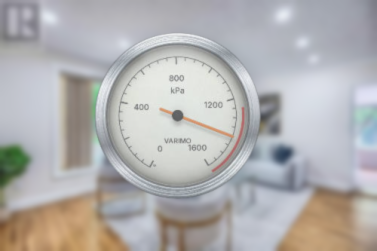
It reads value=1400 unit=kPa
